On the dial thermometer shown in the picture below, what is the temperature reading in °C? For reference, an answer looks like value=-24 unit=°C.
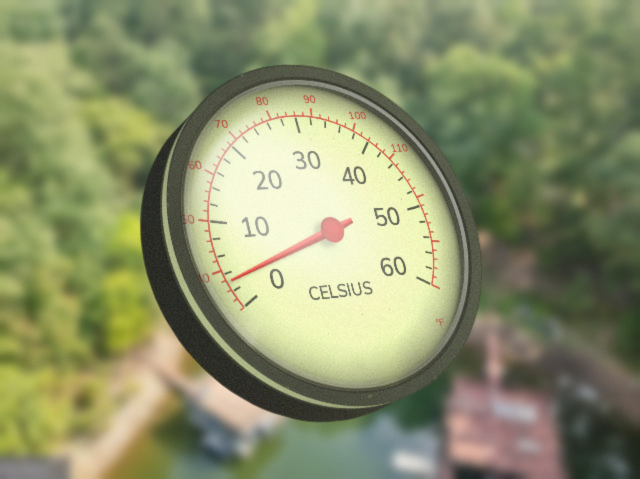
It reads value=3 unit=°C
